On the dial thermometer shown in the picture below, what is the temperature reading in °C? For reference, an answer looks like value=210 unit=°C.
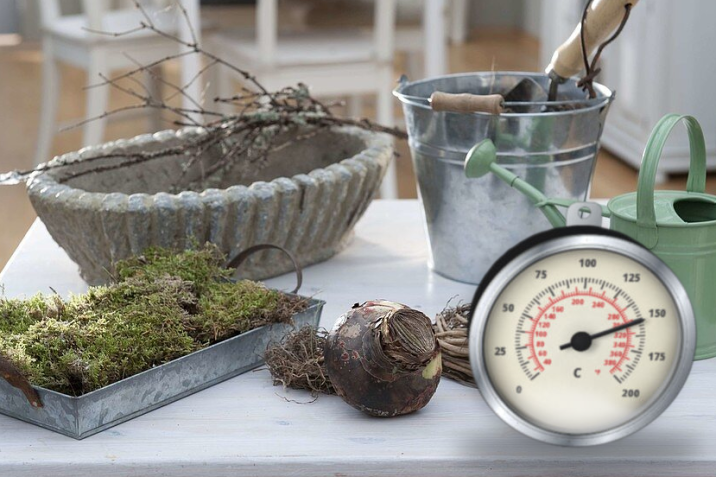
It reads value=150 unit=°C
